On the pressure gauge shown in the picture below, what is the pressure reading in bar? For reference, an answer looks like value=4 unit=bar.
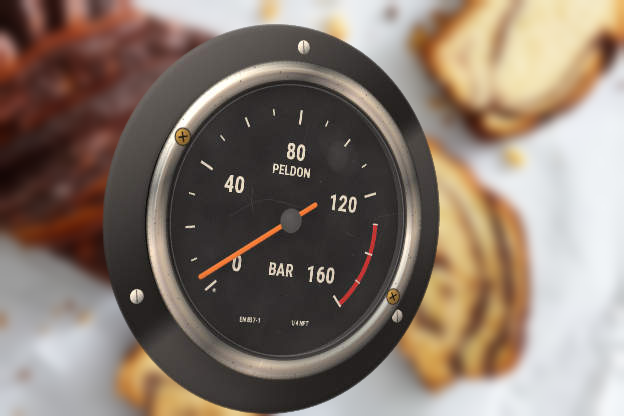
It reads value=5 unit=bar
